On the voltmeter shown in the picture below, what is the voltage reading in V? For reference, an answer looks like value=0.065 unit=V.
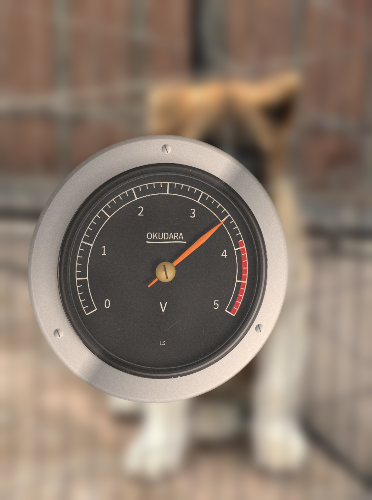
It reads value=3.5 unit=V
